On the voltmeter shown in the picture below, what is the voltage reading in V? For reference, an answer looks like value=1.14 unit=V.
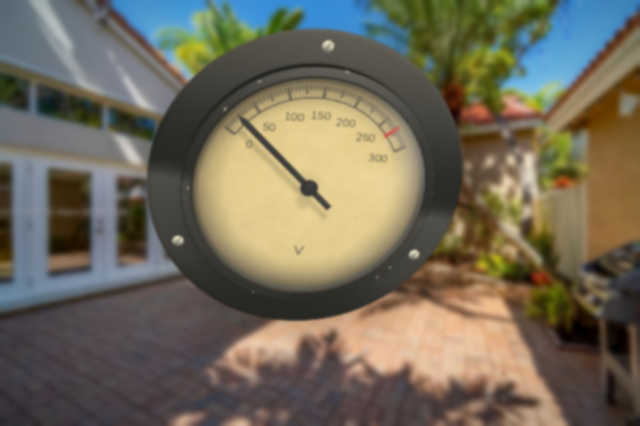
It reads value=25 unit=V
